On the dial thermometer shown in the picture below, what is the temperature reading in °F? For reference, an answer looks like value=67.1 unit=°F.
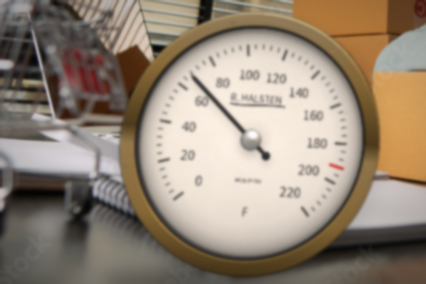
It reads value=68 unit=°F
